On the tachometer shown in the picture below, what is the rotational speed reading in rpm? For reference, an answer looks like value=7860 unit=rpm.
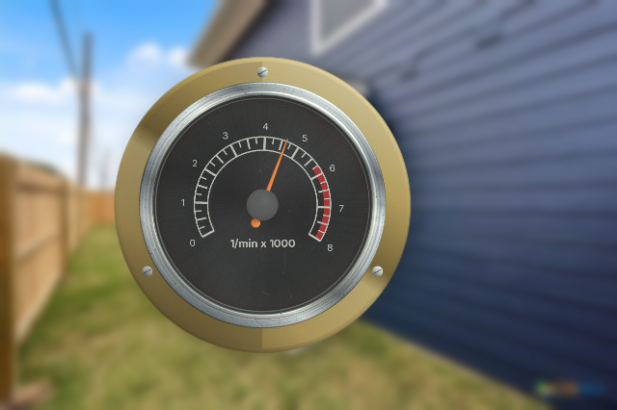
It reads value=4625 unit=rpm
